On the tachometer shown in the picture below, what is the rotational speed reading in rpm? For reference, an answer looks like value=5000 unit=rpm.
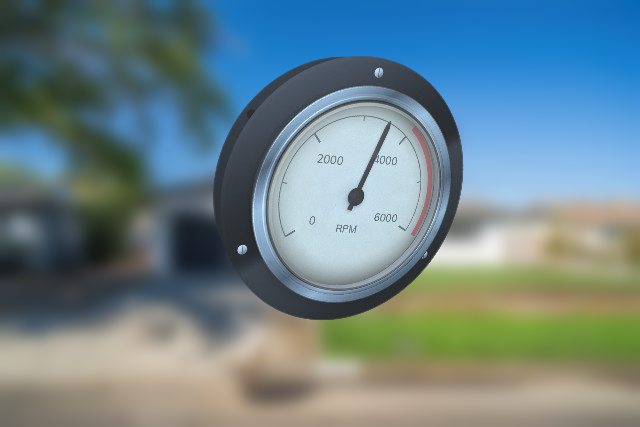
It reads value=3500 unit=rpm
